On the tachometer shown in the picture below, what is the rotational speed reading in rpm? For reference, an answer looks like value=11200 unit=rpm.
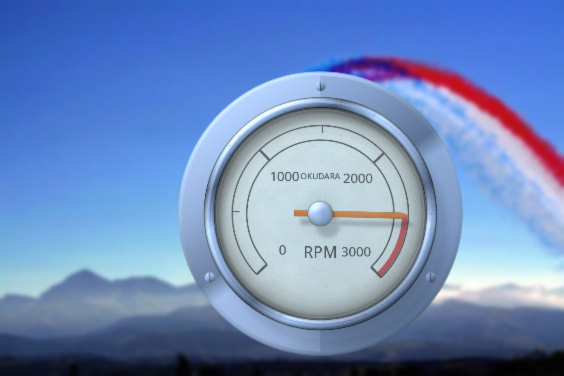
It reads value=2500 unit=rpm
